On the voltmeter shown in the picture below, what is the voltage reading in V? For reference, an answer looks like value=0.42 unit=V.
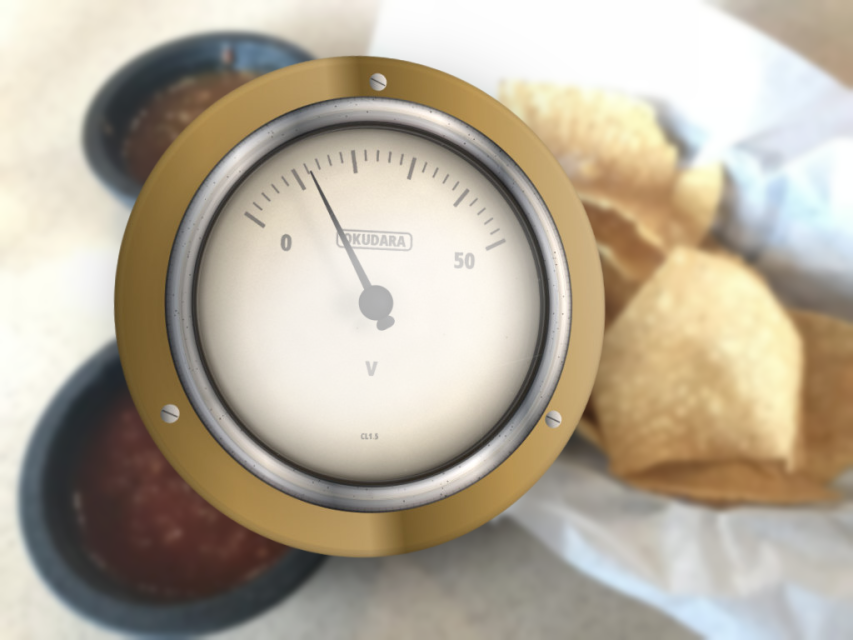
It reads value=12 unit=V
